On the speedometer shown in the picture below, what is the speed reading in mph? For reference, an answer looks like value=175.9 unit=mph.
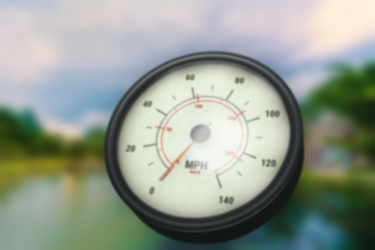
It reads value=0 unit=mph
